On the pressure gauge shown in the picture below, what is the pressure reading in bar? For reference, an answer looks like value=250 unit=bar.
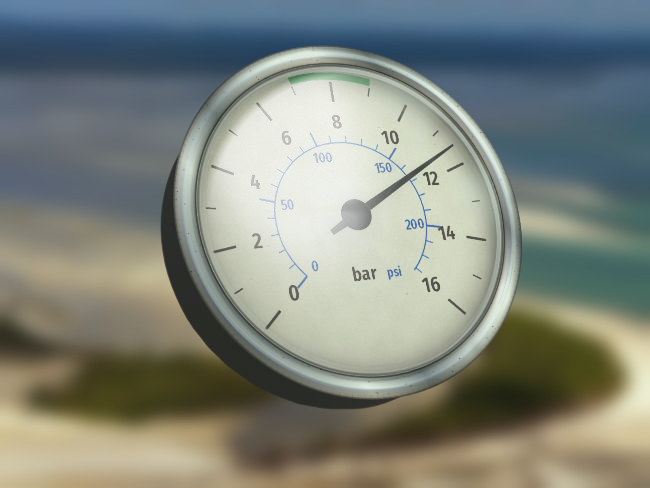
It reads value=11.5 unit=bar
